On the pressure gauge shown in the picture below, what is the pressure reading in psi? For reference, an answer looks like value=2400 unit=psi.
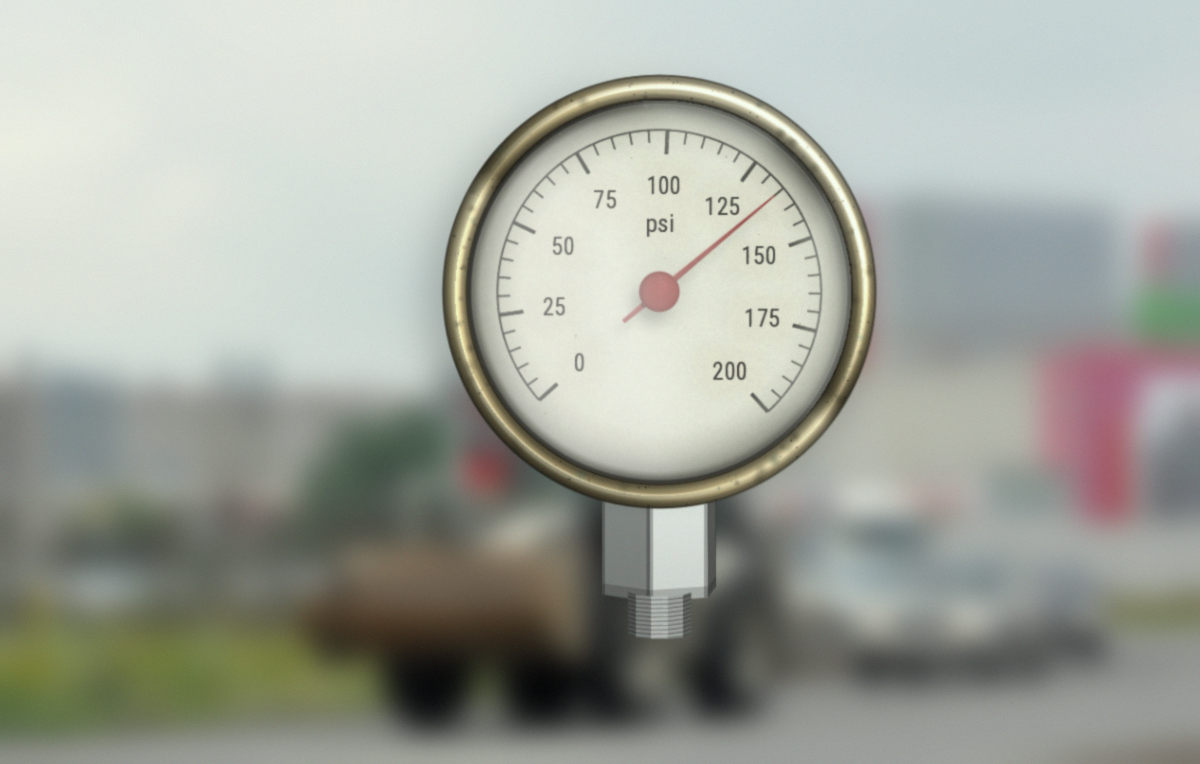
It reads value=135 unit=psi
